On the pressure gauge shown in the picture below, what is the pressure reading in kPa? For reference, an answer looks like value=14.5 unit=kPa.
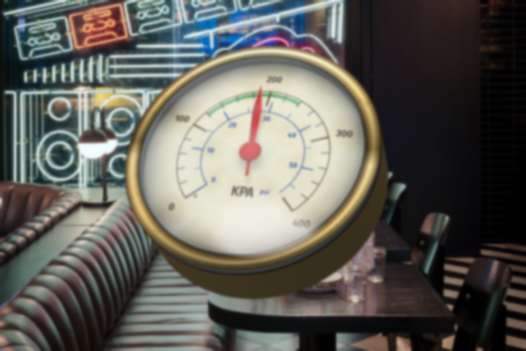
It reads value=190 unit=kPa
